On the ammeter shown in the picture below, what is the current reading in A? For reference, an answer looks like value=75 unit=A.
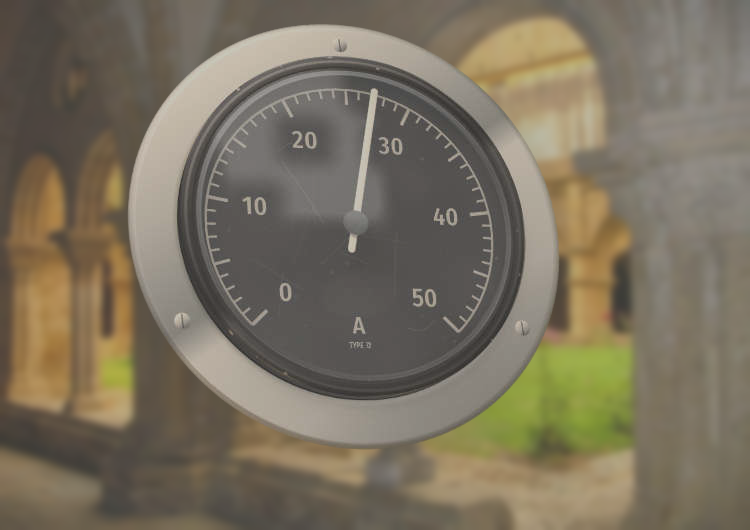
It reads value=27 unit=A
